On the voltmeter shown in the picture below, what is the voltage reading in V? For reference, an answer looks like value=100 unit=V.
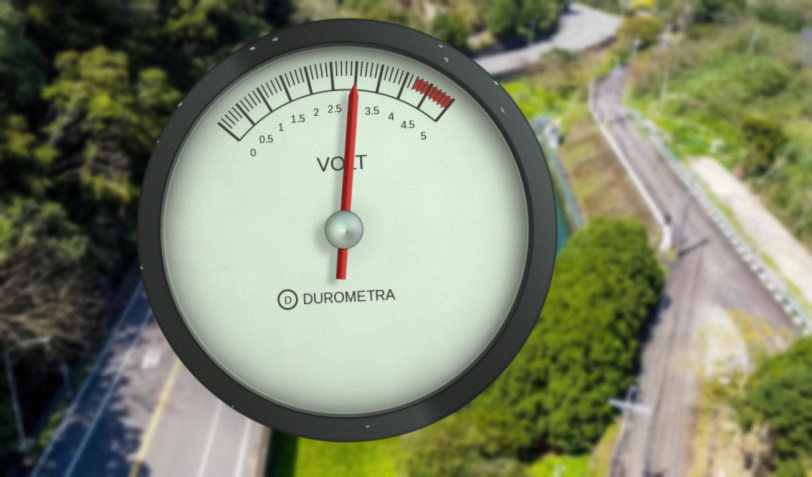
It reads value=3 unit=V
